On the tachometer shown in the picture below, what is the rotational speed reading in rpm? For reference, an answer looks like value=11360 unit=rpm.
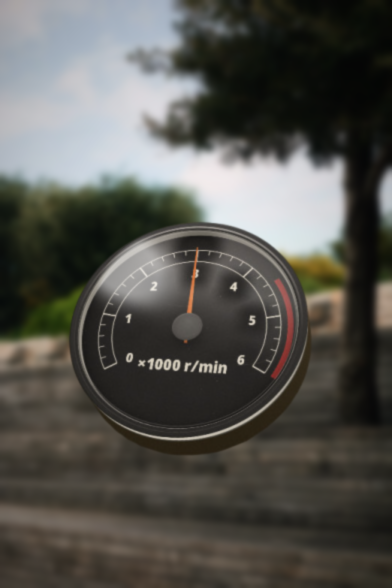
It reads value=3000 unit=rpm
